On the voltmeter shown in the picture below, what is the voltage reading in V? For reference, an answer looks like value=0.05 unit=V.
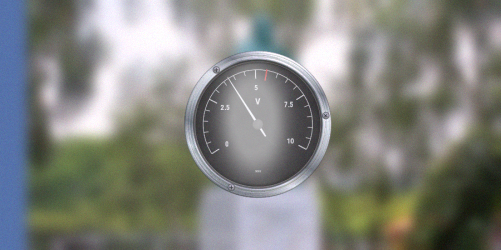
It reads value=3.75 unit=V
